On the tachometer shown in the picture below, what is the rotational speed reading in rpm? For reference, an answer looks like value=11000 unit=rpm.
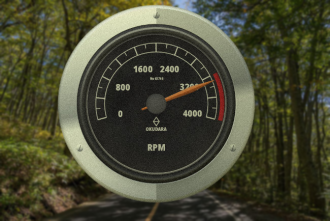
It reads value=3300 unit=rpm
